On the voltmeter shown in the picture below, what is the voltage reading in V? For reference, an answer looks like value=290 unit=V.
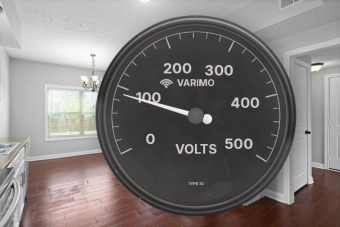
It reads value=90 unit=V
